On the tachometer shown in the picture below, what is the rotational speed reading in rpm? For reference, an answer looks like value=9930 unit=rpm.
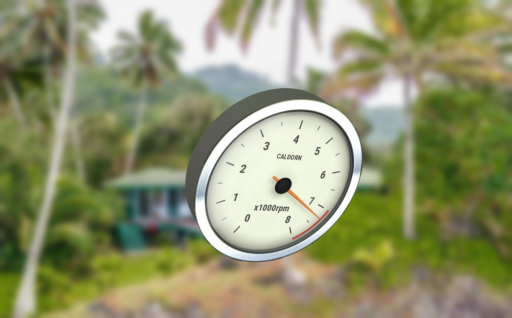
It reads value=7250 unit=rpm
